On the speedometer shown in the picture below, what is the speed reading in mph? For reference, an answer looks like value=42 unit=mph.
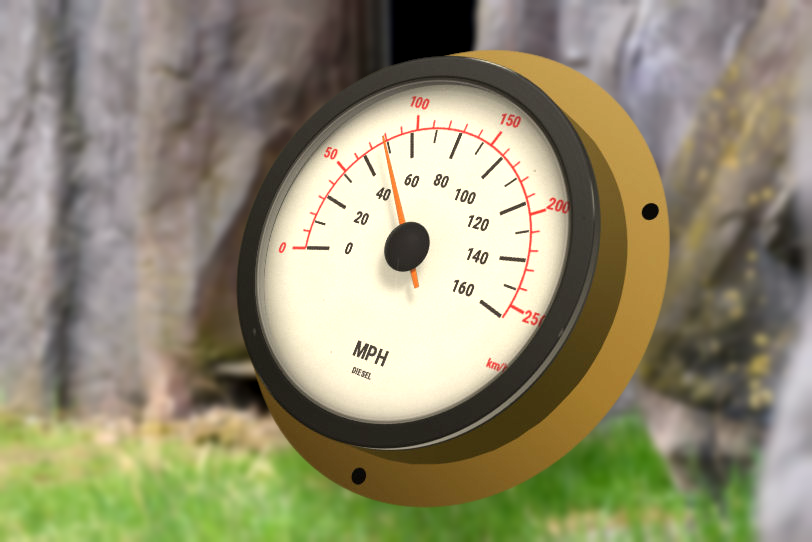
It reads value=50 unit=mph
